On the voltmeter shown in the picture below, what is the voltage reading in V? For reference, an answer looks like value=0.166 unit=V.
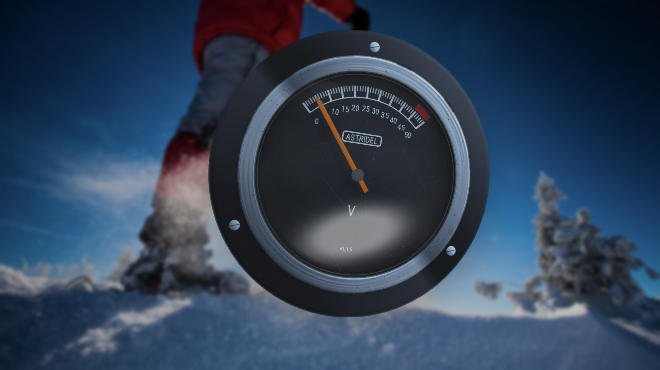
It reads value=5 unit=V
